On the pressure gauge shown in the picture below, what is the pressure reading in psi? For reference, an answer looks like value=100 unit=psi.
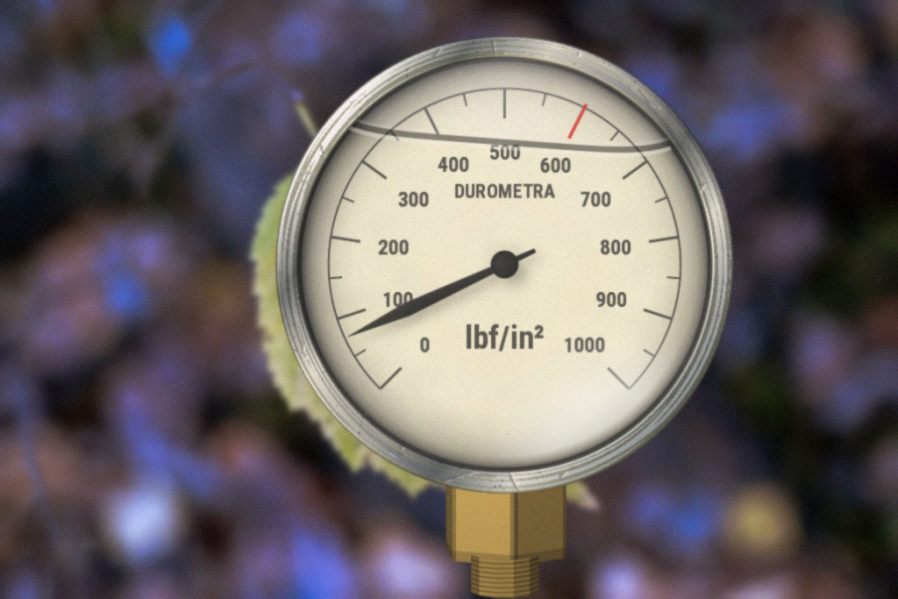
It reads value=75 unit=psi
